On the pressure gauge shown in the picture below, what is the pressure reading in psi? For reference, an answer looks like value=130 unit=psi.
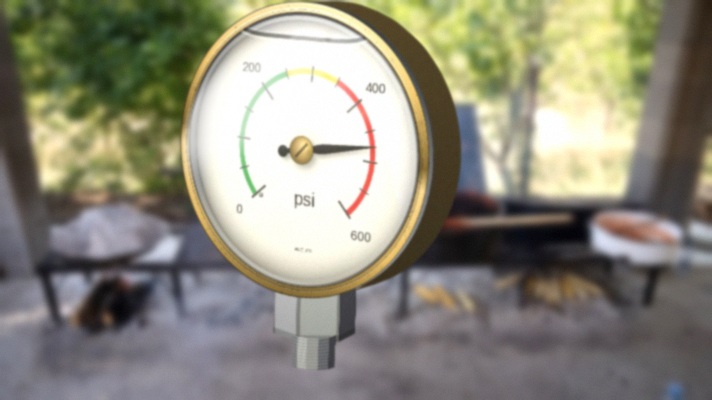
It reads value=475 unit=psi
